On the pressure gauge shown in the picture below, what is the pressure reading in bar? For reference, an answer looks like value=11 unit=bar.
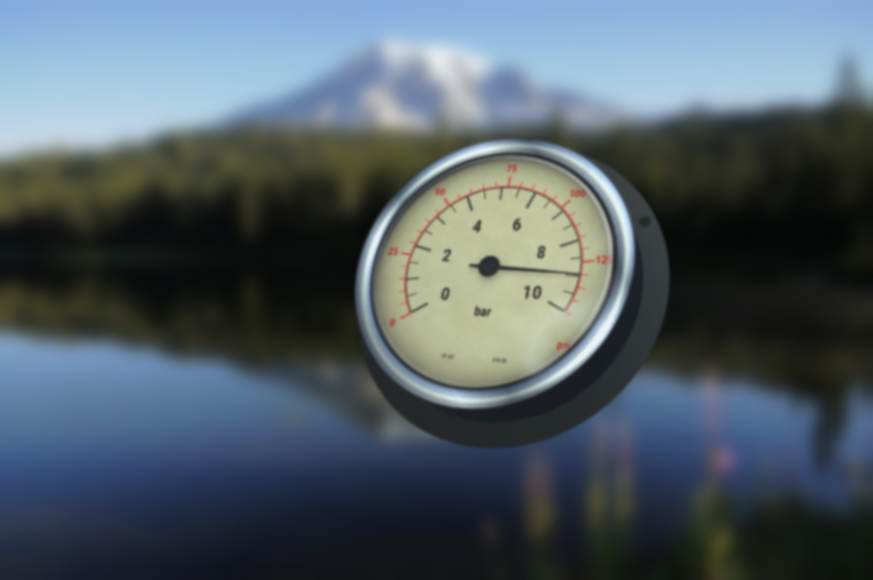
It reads value=9 unit=bar
